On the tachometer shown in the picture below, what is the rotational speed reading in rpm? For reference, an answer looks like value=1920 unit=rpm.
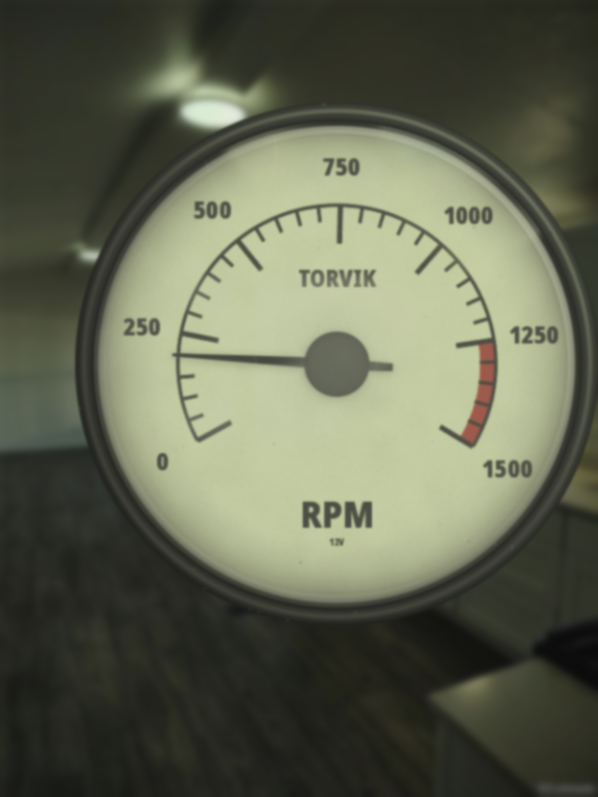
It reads value=200 unit=rpm
